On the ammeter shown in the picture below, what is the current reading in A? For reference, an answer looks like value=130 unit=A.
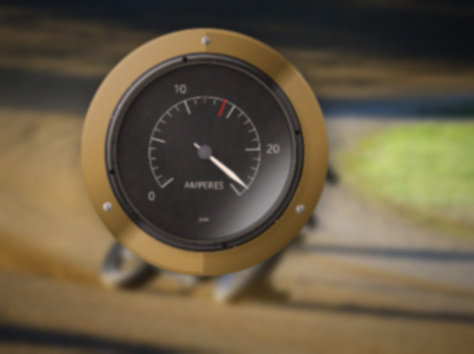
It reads value=24 unit=A
